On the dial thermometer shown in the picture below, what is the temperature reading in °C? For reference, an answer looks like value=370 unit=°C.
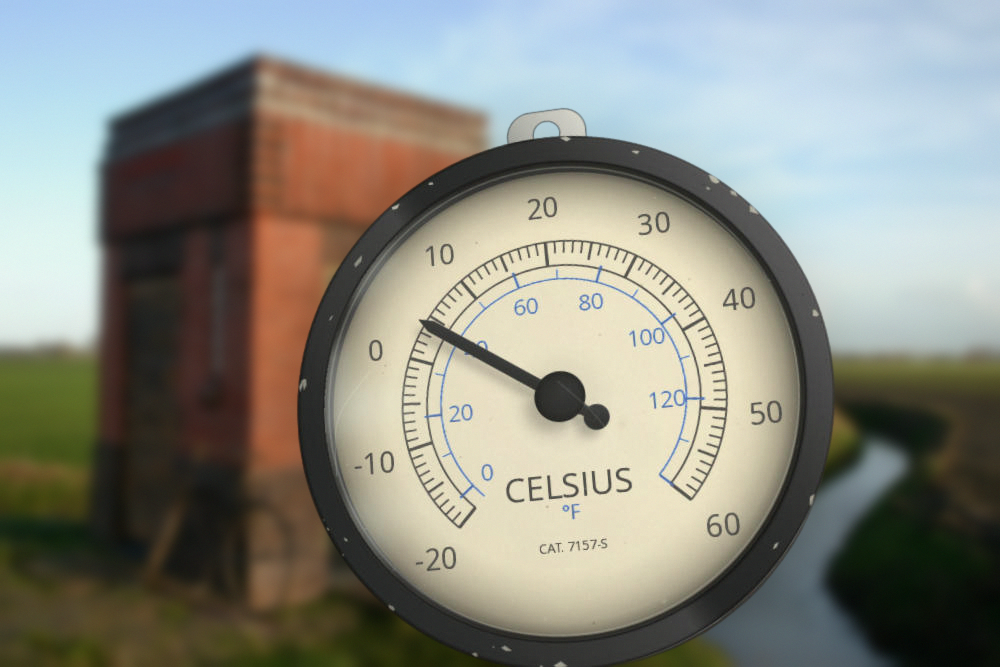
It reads value=4 unit=°C
